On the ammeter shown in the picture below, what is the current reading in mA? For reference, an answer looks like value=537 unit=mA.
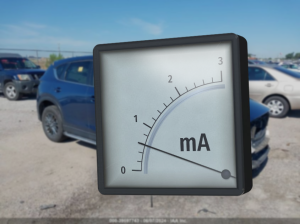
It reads value=0.6 unit=mA
